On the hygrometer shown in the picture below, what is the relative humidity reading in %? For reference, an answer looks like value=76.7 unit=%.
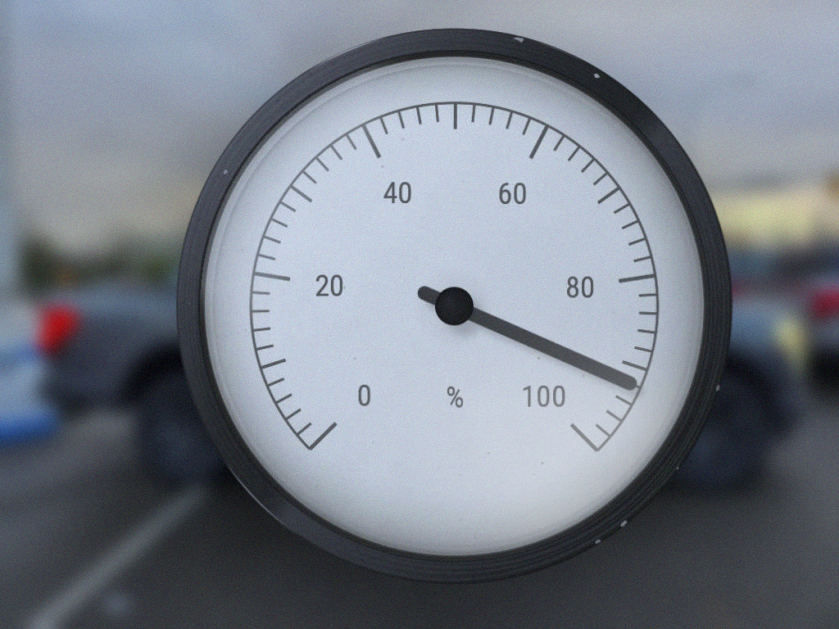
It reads value=92 unit=%
